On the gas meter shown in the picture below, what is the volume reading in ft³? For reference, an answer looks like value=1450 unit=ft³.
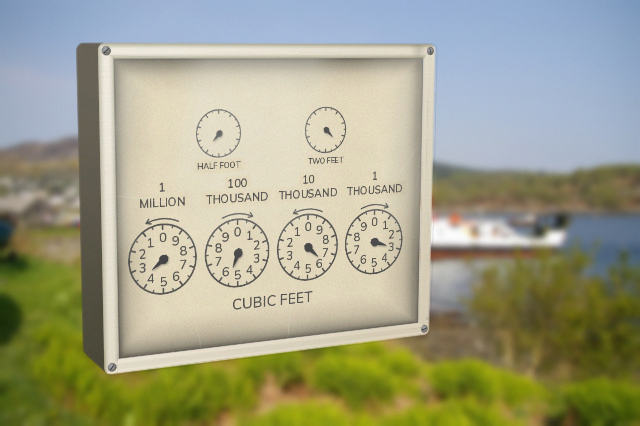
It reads value=356300 unit=ft³
